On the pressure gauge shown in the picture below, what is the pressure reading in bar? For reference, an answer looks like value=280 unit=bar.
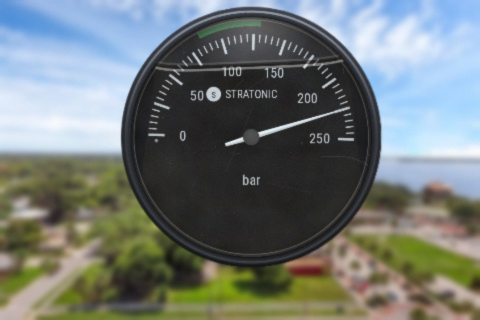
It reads value=225 unit=bar
